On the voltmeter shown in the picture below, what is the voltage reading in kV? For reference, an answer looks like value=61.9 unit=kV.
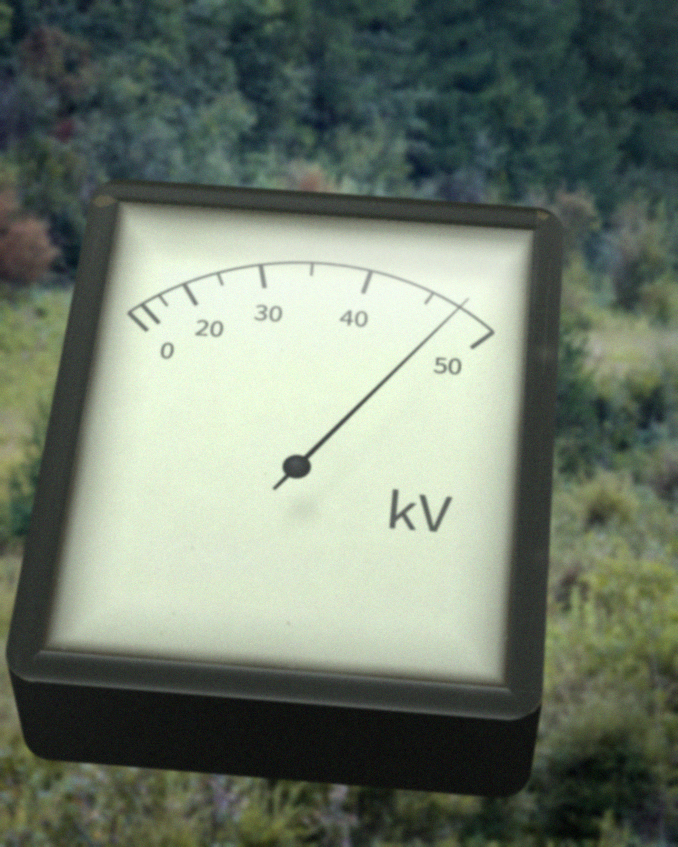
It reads value=47.5 unit=kV
